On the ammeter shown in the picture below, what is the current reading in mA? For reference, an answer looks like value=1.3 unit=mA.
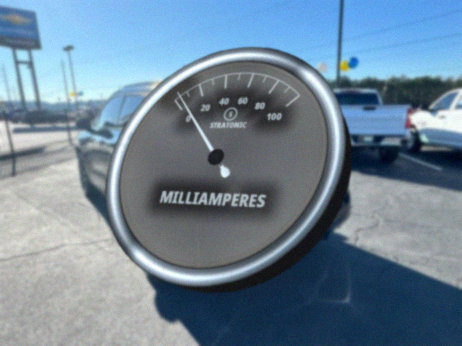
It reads value=5 unit=mA
